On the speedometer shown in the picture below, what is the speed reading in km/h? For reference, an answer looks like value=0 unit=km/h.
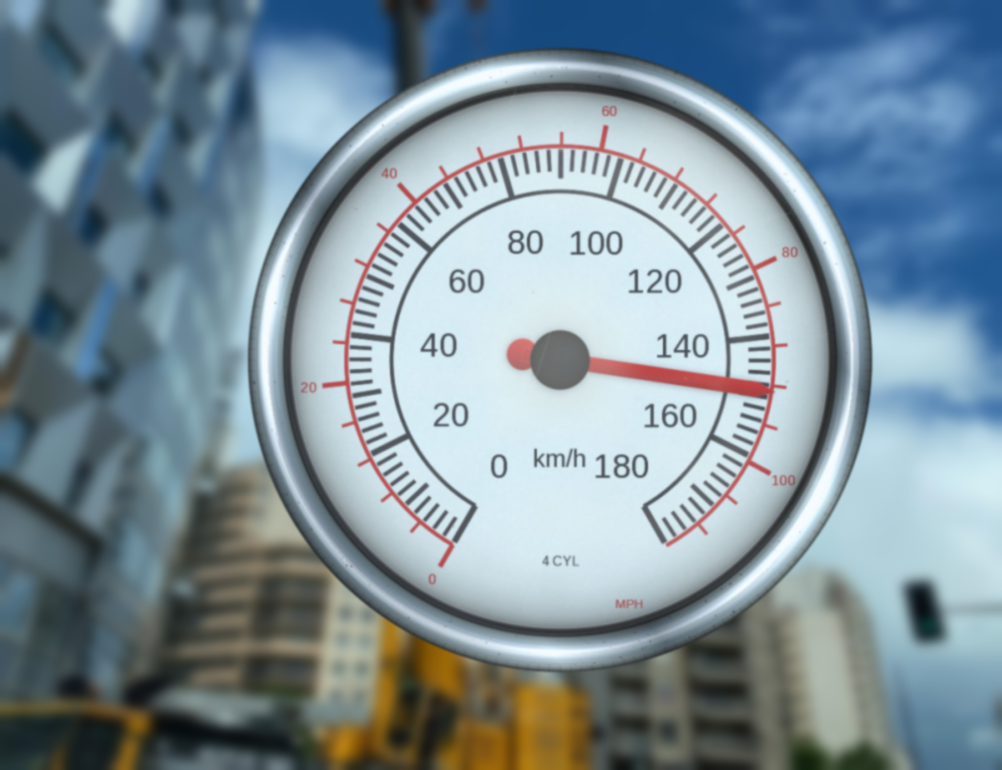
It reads value=149 unit=km/h
